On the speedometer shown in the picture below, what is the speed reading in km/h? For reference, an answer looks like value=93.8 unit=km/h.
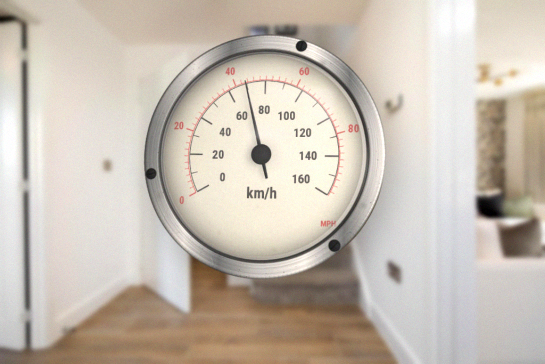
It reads value=70 unit=km/h
